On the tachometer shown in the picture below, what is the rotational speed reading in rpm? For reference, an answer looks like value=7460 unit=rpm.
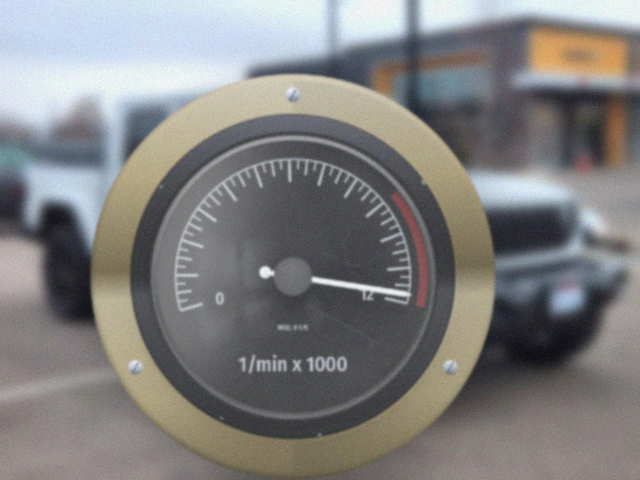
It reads value=11750 unit=rpm
